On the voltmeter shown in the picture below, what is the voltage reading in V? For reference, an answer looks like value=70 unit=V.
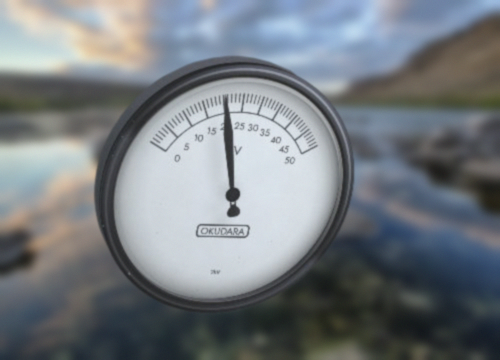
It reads value=20 unit=V
